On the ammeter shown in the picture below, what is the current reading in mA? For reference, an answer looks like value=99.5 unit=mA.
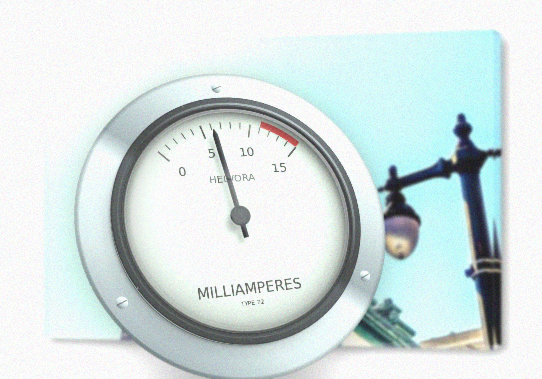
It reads value=6 unit=mA
